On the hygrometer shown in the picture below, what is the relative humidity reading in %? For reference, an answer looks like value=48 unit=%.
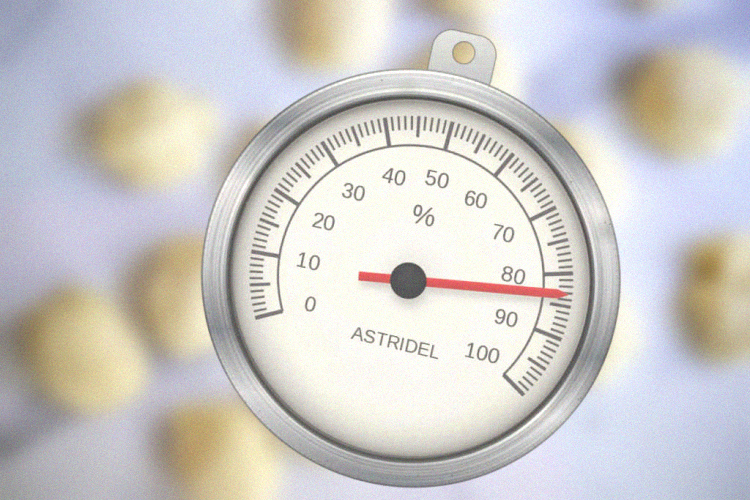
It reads value=83 unit=%
